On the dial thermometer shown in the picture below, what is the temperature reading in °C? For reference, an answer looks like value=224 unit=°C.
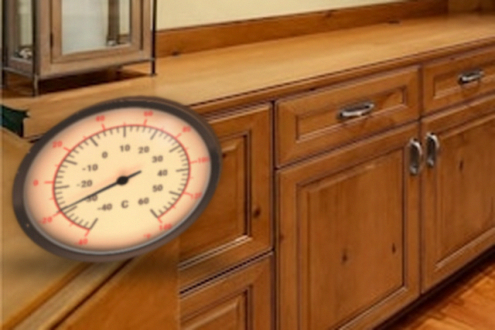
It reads value=-28 unit=°C
